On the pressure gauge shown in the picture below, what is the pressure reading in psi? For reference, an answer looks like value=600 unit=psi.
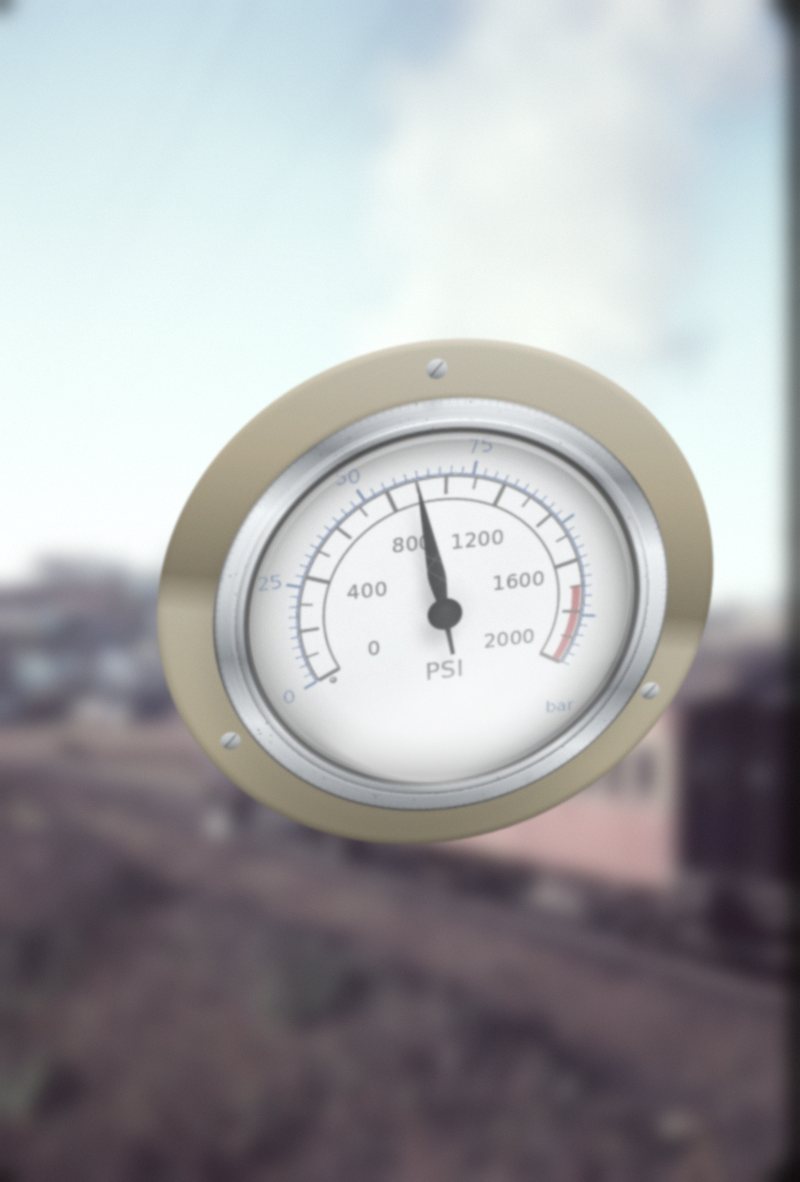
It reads value=900 unit=psi
